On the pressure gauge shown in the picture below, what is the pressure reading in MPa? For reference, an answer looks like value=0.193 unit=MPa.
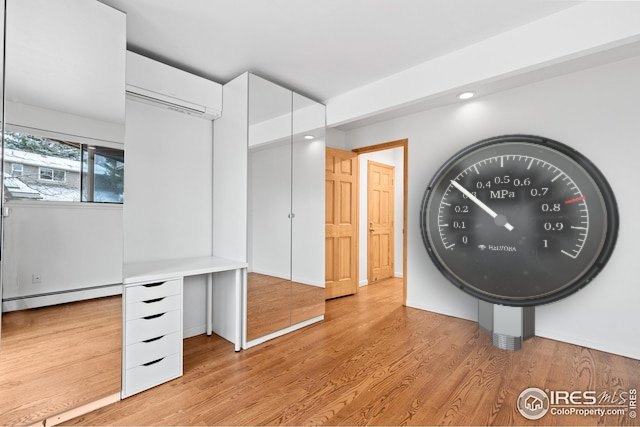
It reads value=0.3 unit=MPa
